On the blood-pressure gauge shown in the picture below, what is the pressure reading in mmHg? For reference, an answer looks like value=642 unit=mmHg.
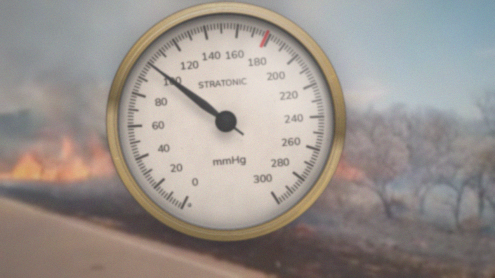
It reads value=100 unit=mmHg
